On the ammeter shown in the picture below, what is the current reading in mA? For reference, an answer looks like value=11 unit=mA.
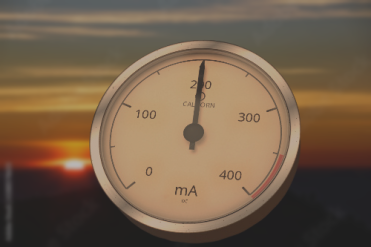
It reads value=200 unit=mA
